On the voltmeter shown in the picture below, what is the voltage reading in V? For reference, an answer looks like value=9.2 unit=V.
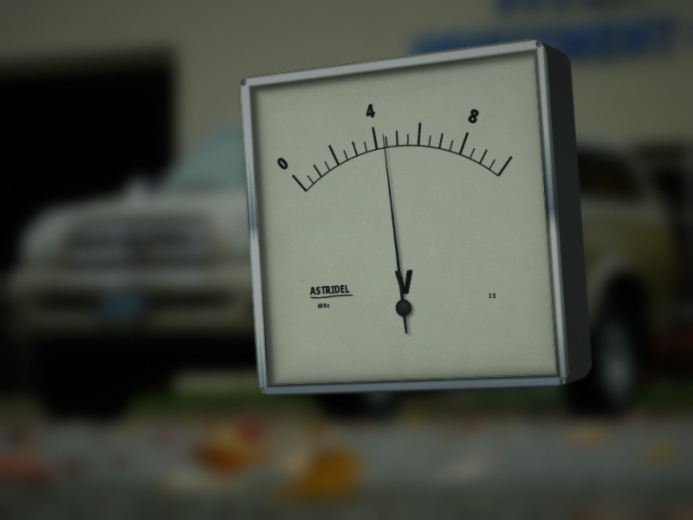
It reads value=4.5 unit=V
